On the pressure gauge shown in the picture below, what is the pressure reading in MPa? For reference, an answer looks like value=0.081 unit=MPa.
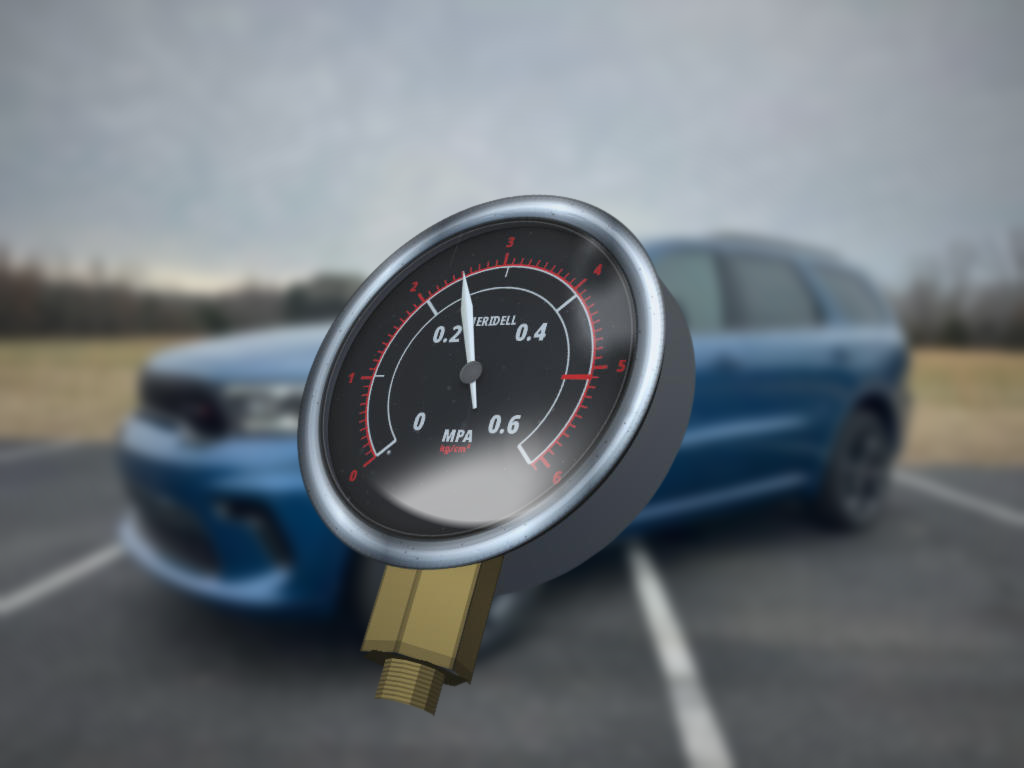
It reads value=0.25 unit=MPa
